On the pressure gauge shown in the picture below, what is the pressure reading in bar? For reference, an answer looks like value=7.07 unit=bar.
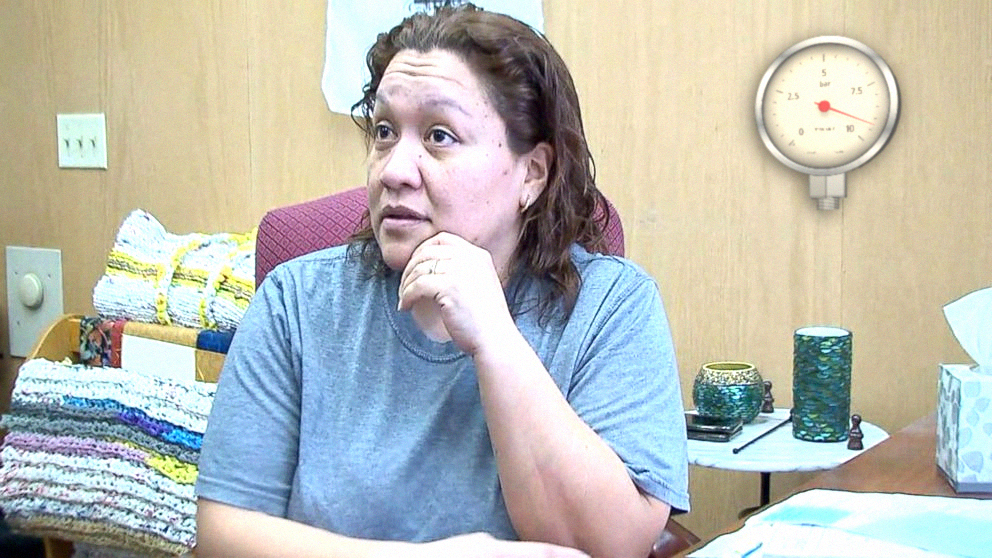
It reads value=9.25 unit=bar
